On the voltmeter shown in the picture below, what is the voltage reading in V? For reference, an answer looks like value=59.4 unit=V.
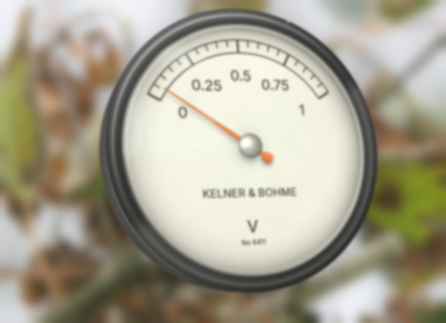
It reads value=0.05 unit=V
